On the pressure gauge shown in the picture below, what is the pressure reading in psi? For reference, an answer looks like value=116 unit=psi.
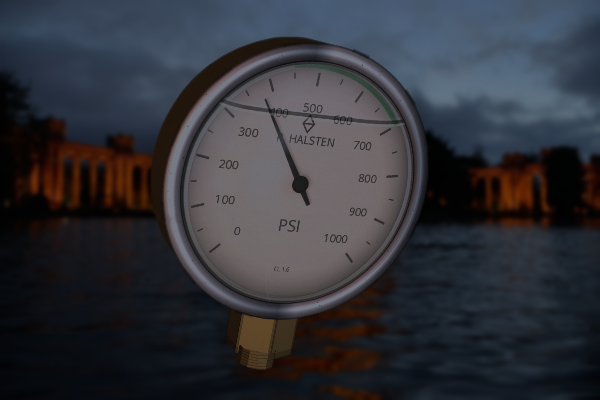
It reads value=375 unit=psi
